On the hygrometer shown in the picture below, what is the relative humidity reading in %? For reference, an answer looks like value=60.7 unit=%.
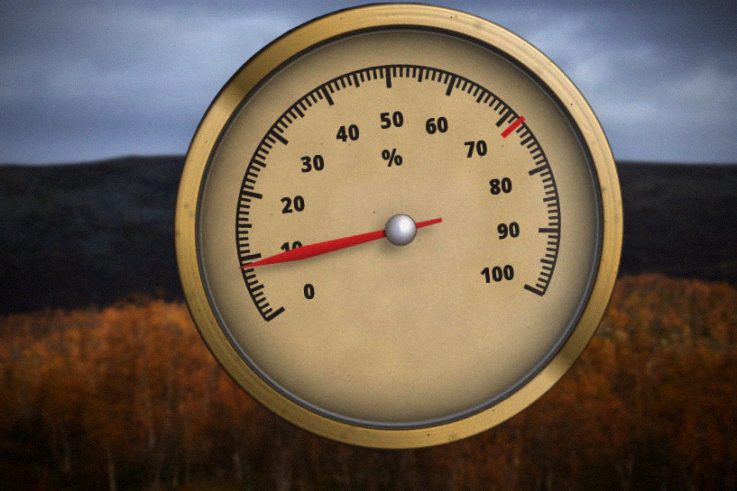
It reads value=9 unit=%
